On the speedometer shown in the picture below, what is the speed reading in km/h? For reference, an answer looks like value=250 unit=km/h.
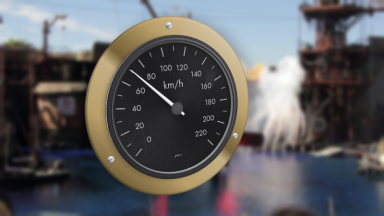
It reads value=70 unit=km/h
